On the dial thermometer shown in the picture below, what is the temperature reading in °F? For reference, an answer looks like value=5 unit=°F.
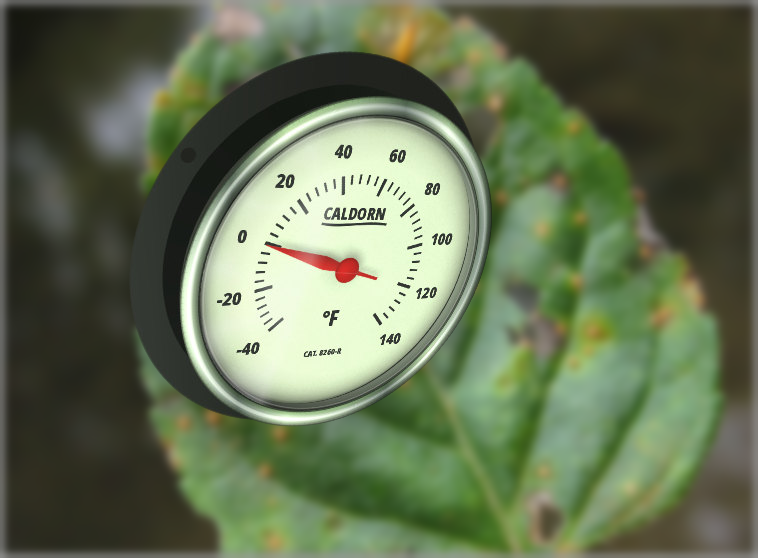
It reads value=0 unit=°F
